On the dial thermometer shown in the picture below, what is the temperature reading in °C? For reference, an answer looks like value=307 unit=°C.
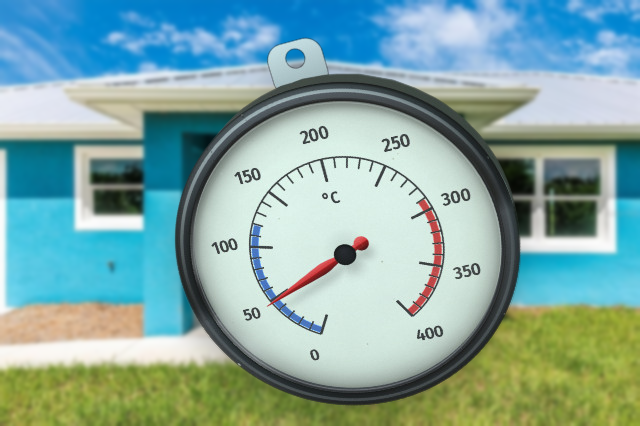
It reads value=50 unit=°C
